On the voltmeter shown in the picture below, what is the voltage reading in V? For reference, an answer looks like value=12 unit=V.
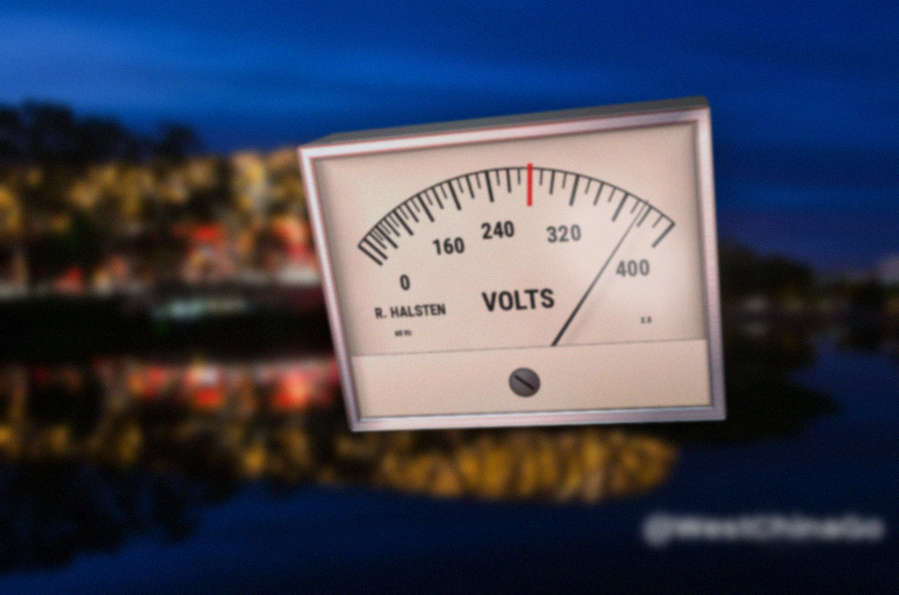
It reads value=375 unit=V
